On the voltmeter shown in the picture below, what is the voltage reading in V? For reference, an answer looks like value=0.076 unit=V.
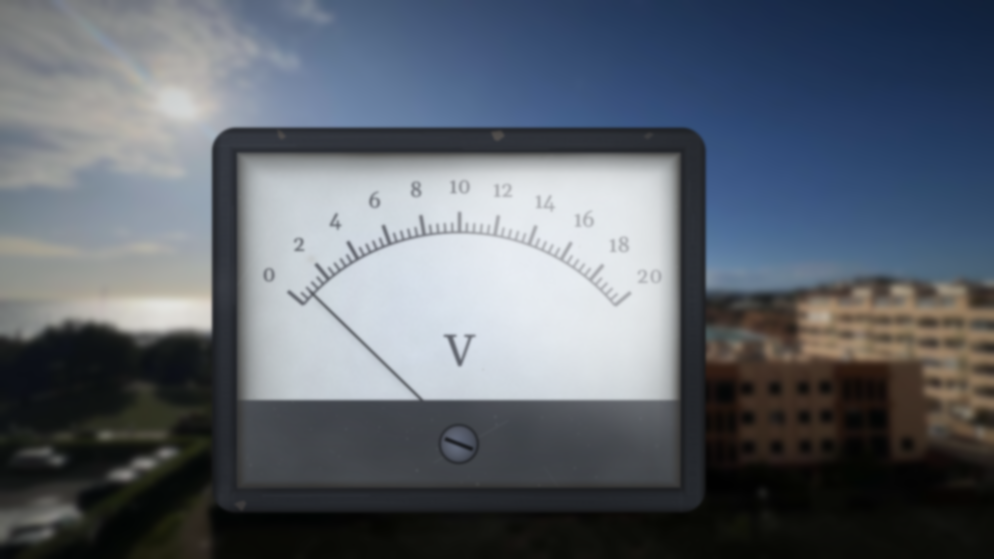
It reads value=0.8 unit=V
